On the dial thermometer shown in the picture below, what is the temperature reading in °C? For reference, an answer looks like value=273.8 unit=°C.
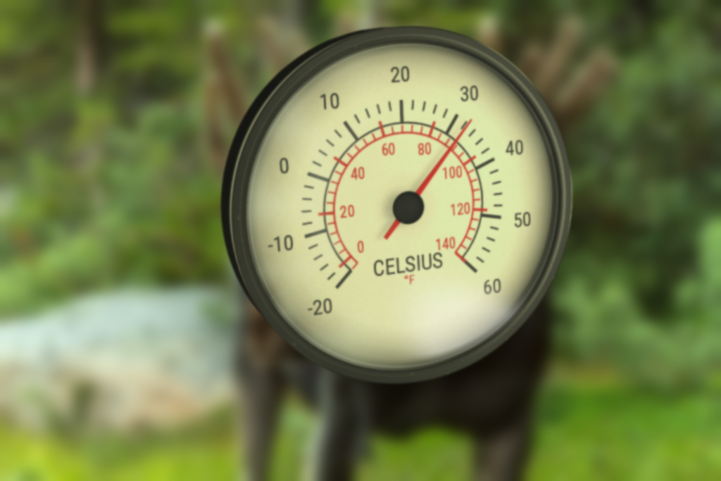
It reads value=32 unit=°C
